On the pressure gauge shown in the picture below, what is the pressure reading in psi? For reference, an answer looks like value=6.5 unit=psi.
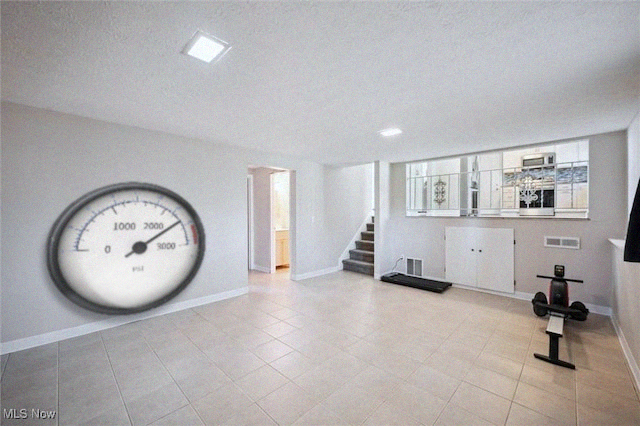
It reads value=2400 unit=psi
